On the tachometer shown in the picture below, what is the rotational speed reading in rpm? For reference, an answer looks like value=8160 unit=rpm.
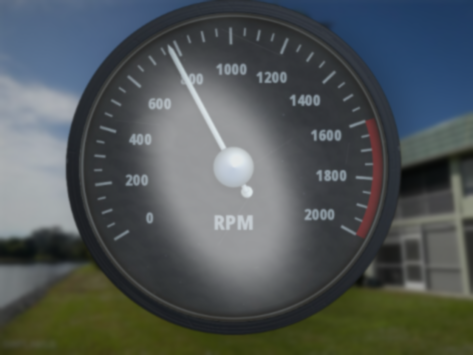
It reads value=775 unit=rpm
